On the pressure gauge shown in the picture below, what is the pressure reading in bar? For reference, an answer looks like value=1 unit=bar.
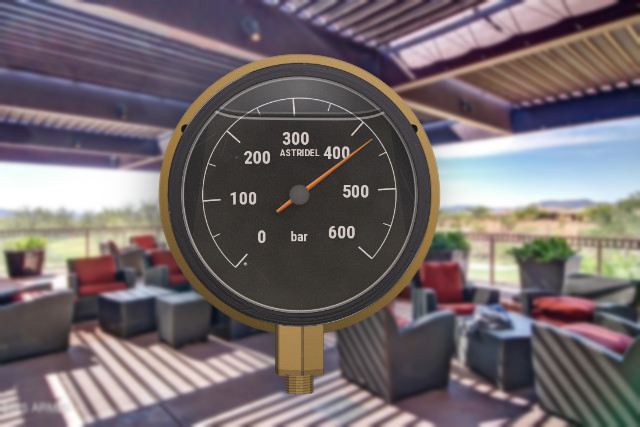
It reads value=425 unit=bar
